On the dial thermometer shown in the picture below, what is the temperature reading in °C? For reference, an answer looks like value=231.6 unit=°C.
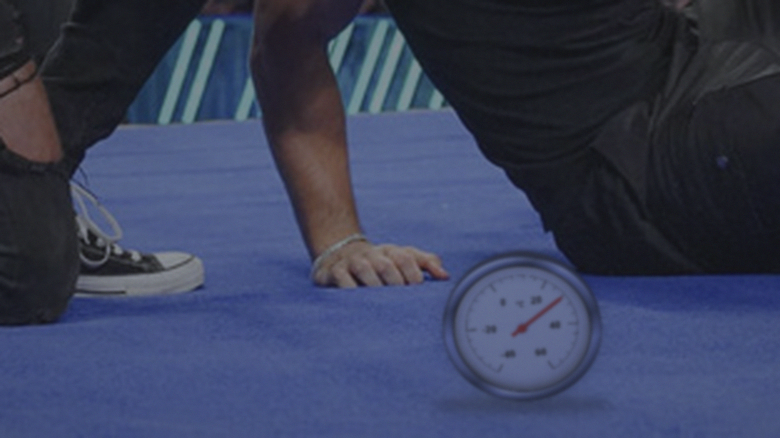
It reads value=28 unit=°C
